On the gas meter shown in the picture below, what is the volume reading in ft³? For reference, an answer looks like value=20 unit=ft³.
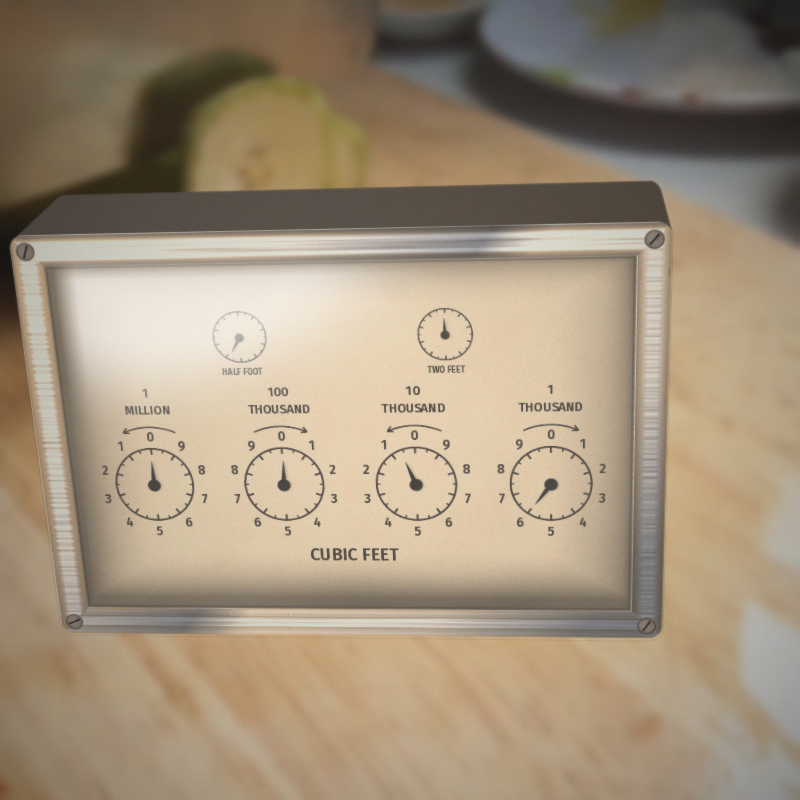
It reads value=600 unit=ft³
